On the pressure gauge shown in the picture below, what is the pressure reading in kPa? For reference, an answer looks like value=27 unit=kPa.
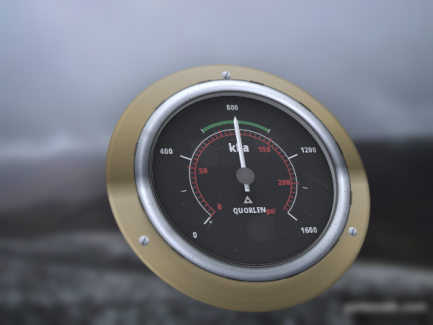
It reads value=800 unit=kPa
